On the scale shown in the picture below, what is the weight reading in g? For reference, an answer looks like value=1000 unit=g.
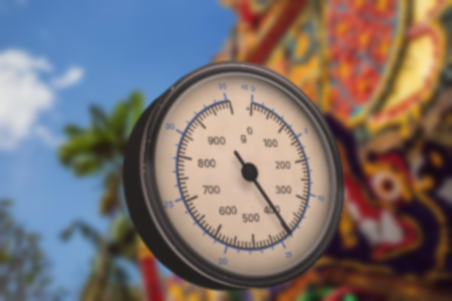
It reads value=400 unit=g
